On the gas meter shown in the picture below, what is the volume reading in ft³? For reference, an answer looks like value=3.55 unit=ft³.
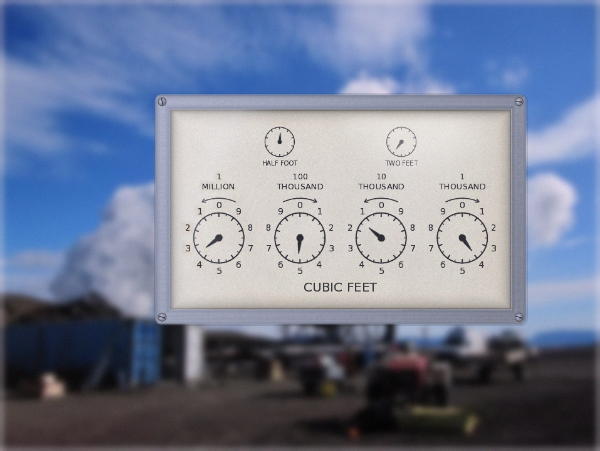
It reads value=351400 unit=ft³
